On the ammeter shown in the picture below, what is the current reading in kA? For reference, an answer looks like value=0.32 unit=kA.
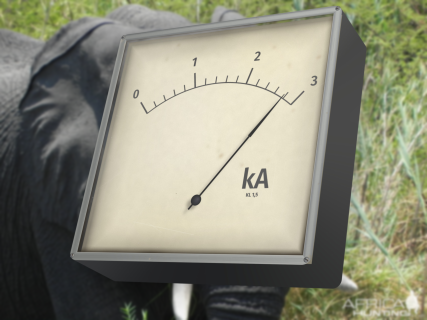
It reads value=2.8 unit=kA
